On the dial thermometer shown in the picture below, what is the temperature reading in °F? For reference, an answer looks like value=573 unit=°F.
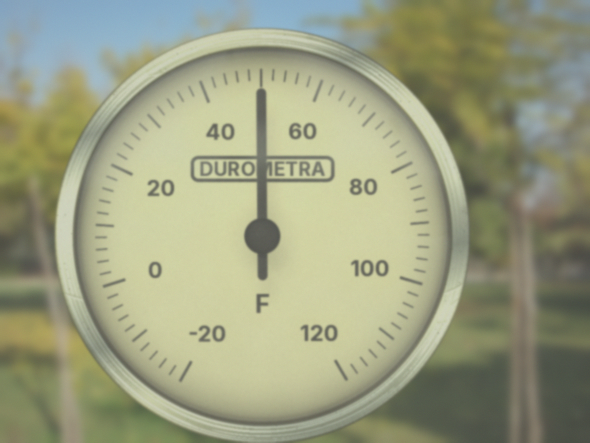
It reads value=50 unit=°F
